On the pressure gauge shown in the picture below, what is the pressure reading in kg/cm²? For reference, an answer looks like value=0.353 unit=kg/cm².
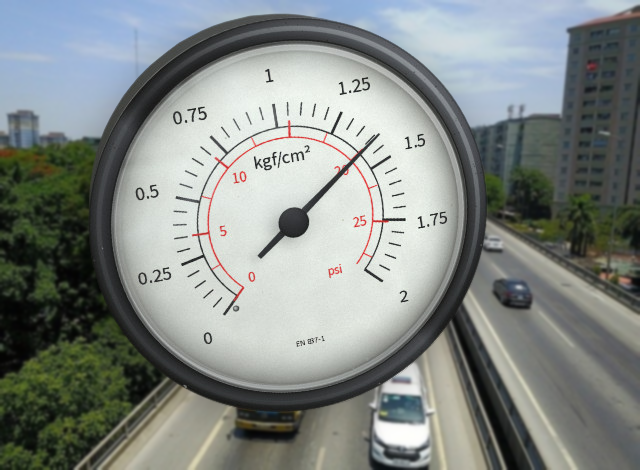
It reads value=1.4 unit=kg/cm²
